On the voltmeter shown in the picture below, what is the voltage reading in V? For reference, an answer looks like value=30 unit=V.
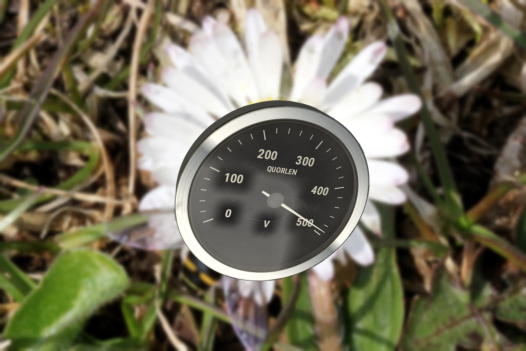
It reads value=490 unit=V
